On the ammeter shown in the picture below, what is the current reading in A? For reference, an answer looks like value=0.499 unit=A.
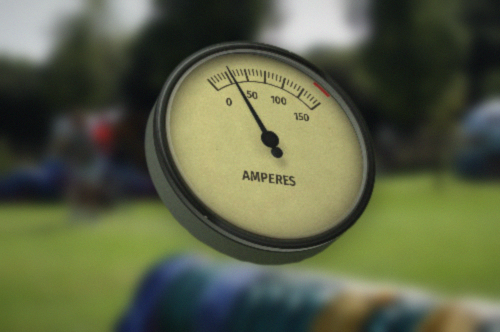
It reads value=25 unit=A
